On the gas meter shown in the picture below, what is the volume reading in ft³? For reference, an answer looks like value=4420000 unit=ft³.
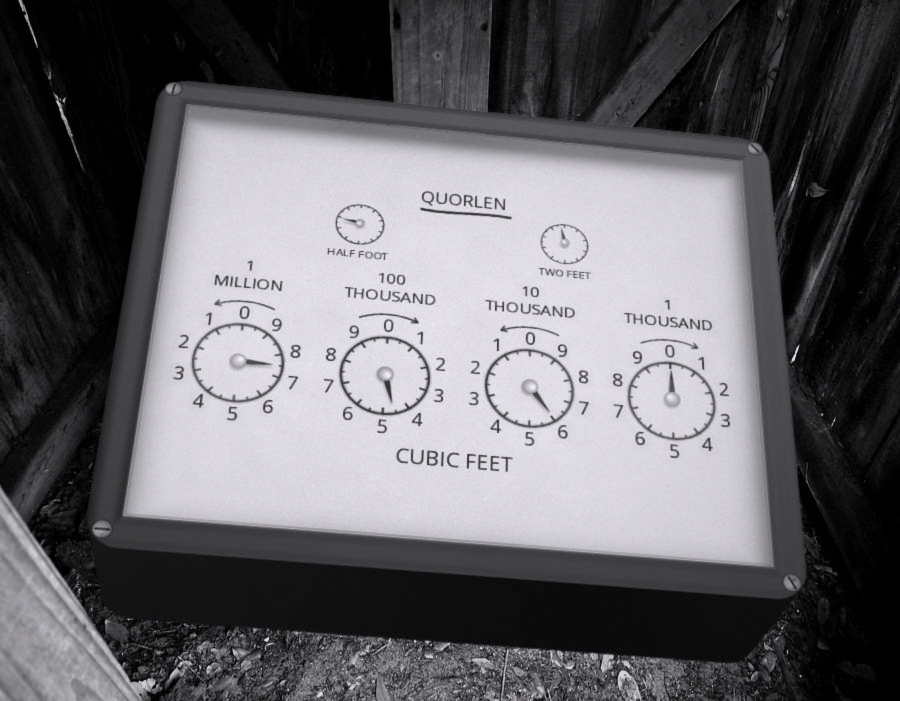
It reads value=746000 unit=ft³
